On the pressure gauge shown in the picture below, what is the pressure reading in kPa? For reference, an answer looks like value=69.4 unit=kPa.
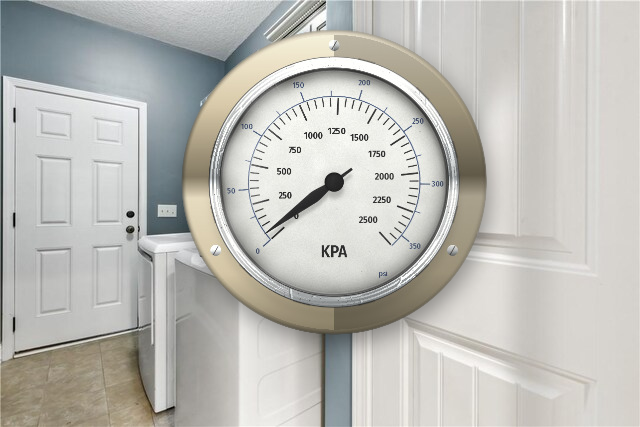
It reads value=50 unit=kPa
